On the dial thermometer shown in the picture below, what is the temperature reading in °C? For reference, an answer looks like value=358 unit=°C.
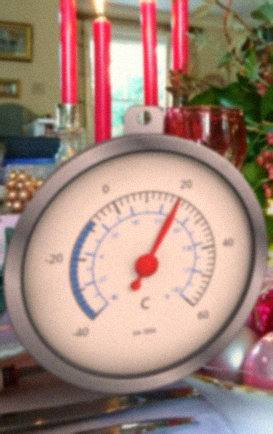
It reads value=20 unit=°C
